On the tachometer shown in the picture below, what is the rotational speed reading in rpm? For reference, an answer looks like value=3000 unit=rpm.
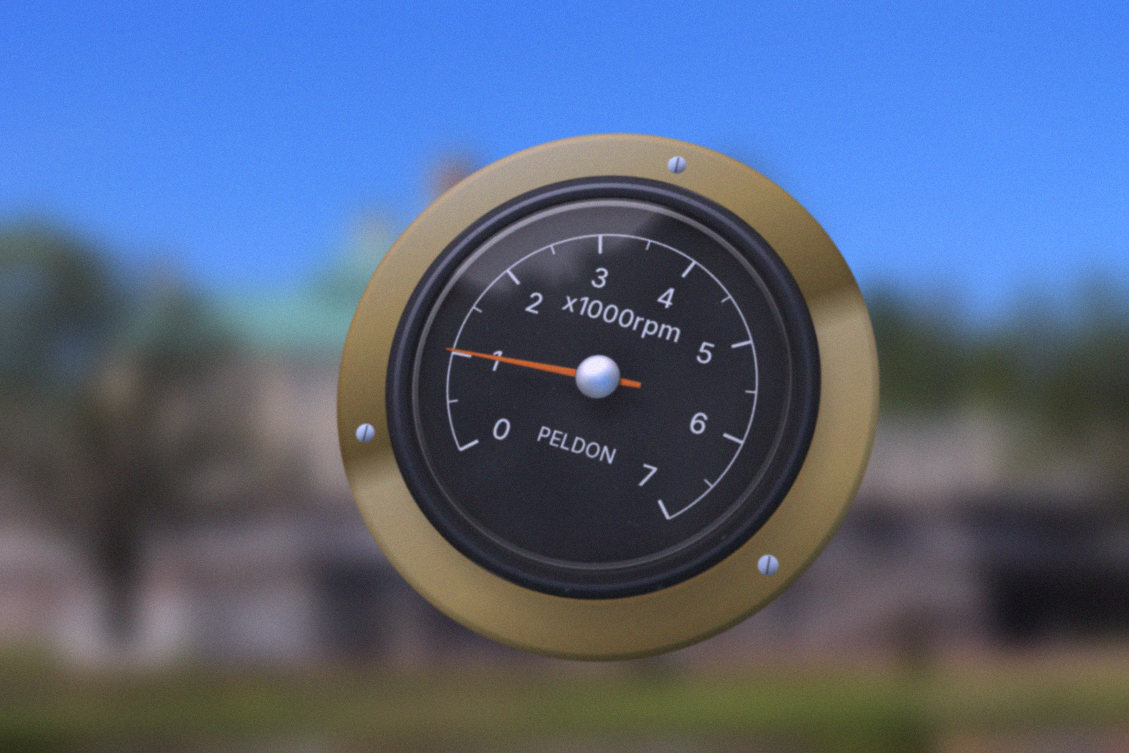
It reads value=1000 unit=rpm
